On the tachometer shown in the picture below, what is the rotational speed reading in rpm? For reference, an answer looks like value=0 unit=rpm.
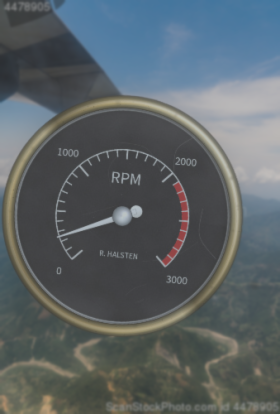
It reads value=250 unit=rpm
